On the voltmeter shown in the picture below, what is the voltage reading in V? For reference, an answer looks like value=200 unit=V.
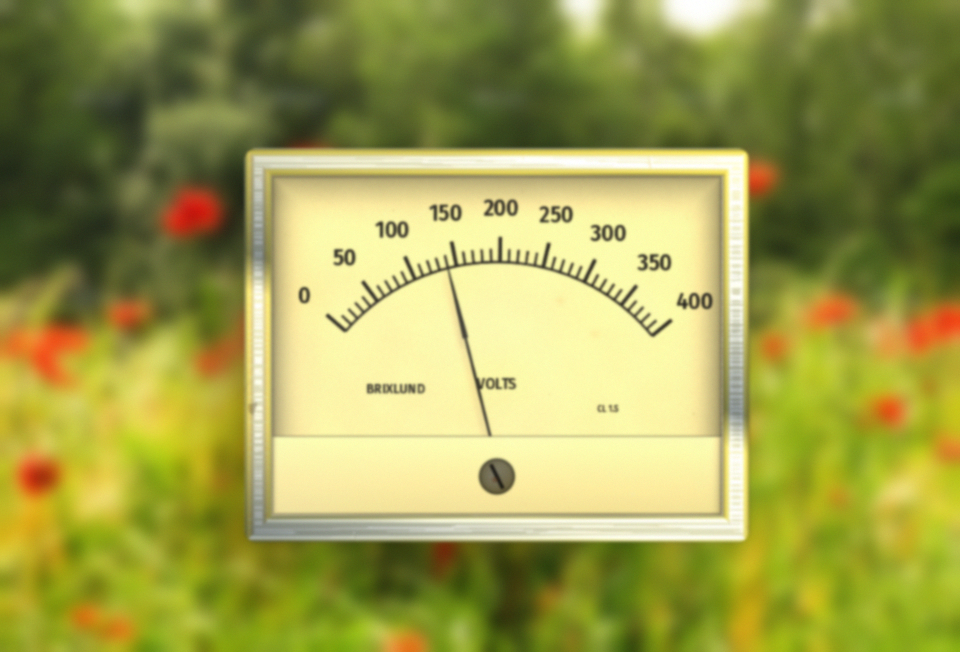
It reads value=140 unit=V
